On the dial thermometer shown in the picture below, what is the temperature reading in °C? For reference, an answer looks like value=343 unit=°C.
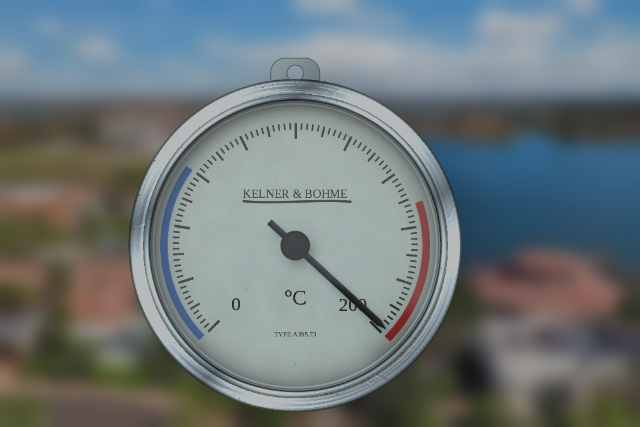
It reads value=198 unit=°C
